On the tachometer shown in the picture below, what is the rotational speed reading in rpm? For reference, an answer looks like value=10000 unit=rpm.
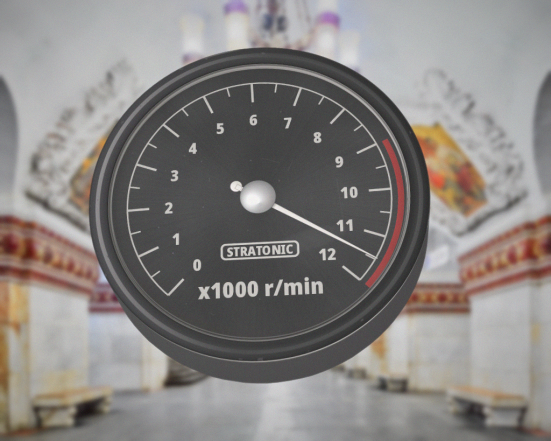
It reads value=11500 unit=rpm
